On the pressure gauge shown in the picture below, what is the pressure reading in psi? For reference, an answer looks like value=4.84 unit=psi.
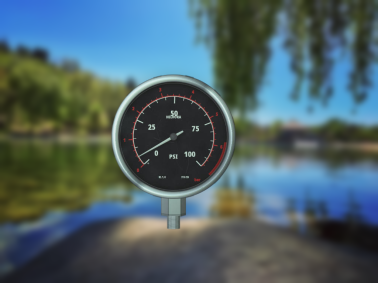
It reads value=5 unit=psi
